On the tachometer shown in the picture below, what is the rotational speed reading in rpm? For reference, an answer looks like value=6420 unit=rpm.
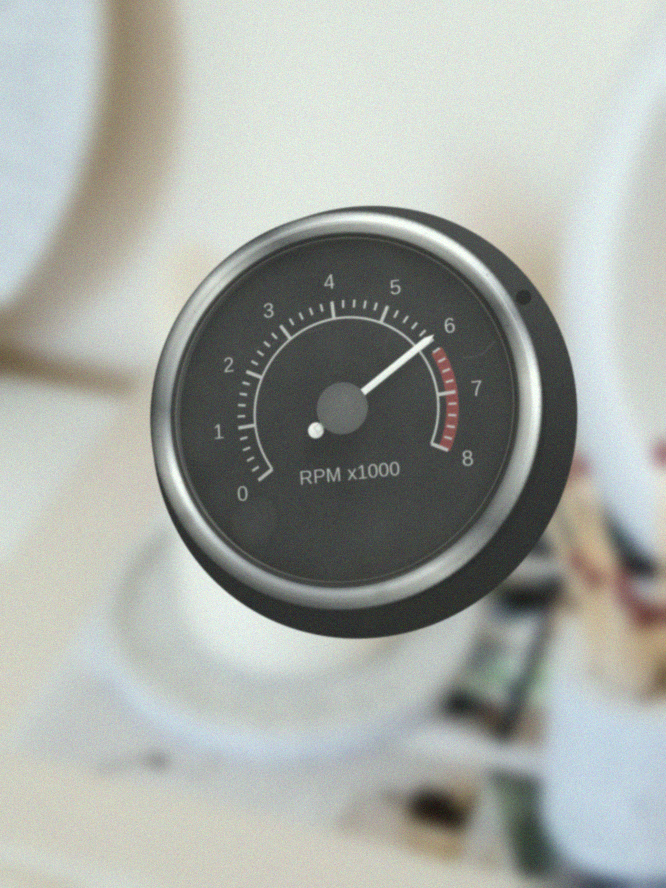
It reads value=6000 unit=rpm
